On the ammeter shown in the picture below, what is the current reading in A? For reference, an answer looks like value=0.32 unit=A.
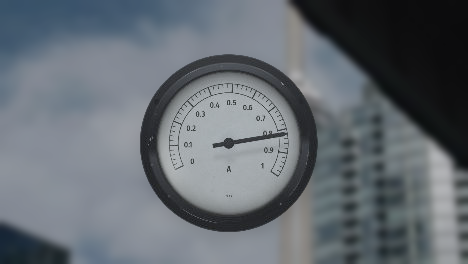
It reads value=0.82 unit=A
